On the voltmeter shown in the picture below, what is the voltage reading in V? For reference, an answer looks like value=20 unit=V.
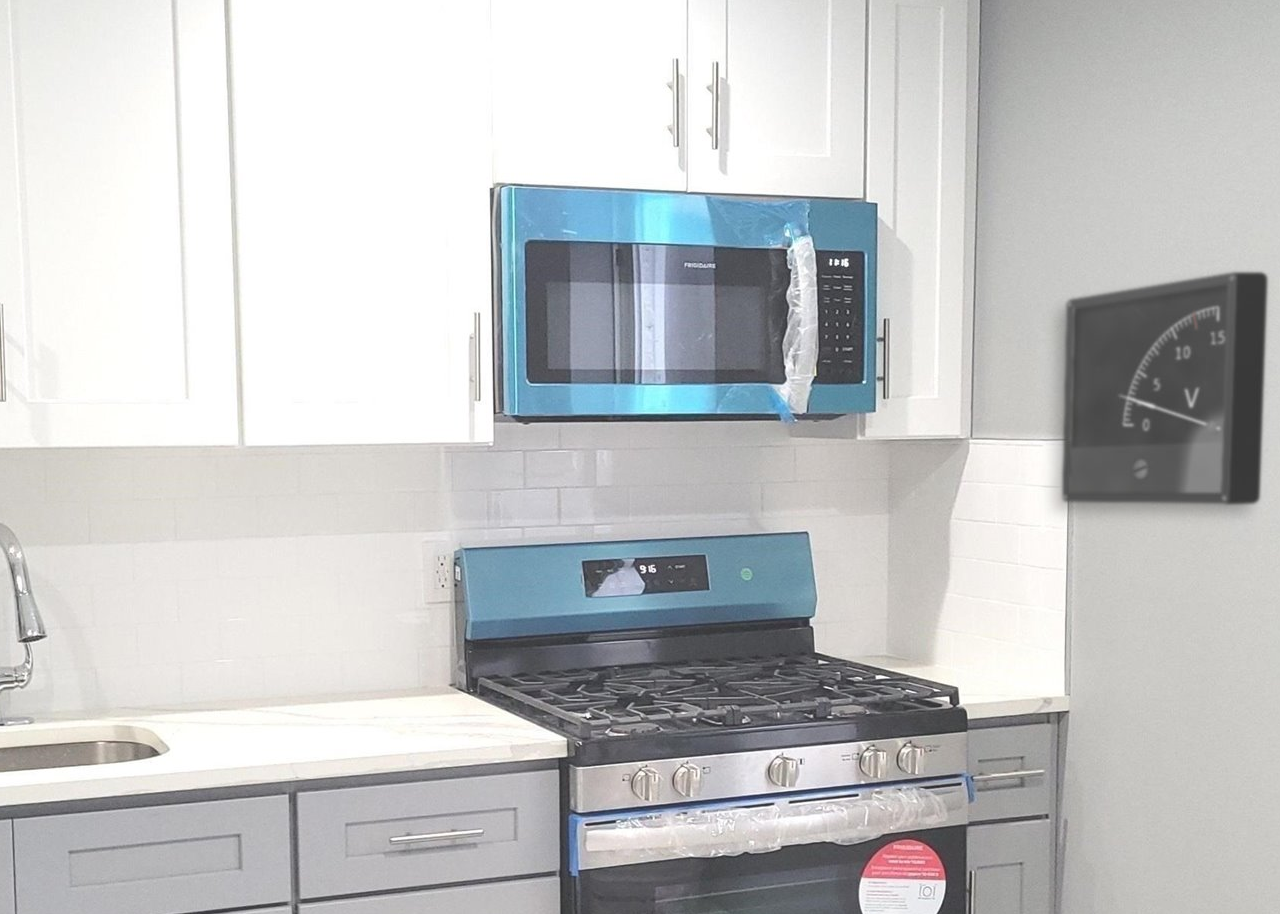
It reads value=2.5 unit=V
